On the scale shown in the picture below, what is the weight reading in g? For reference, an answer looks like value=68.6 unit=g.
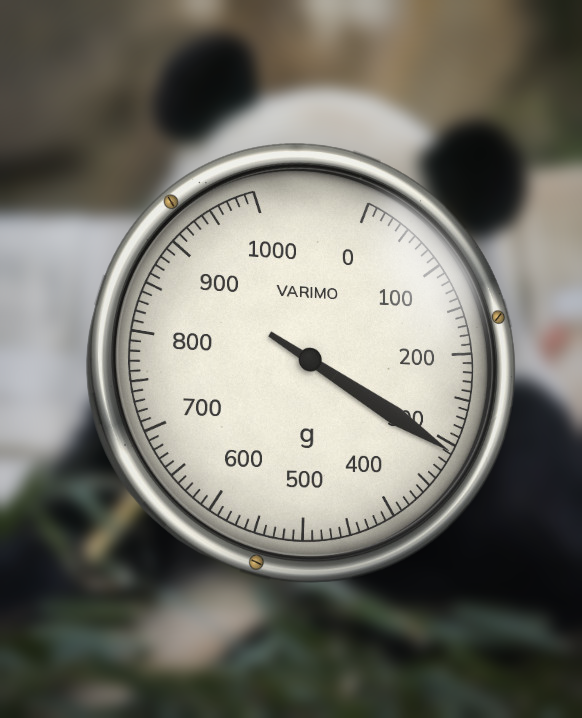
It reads value=310 unit=g
